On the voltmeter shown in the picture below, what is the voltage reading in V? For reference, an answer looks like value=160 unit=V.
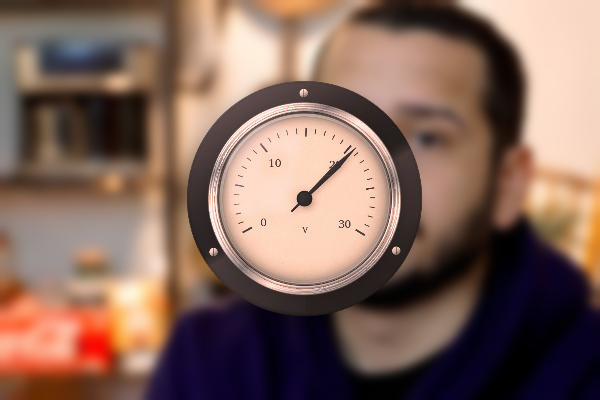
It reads value=20.5 unit=V
